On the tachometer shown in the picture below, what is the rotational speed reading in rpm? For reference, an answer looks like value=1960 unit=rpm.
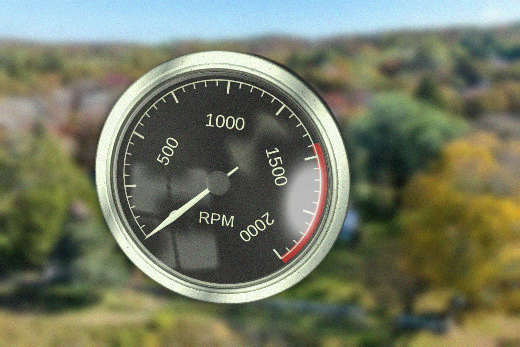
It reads value=0 unit=rpm
